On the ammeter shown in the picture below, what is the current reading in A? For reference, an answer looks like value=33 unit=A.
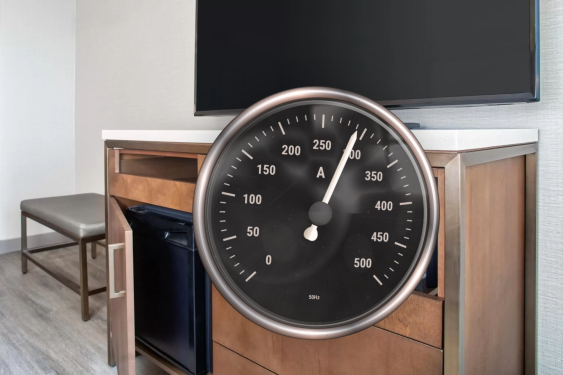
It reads value=290 unit=A
